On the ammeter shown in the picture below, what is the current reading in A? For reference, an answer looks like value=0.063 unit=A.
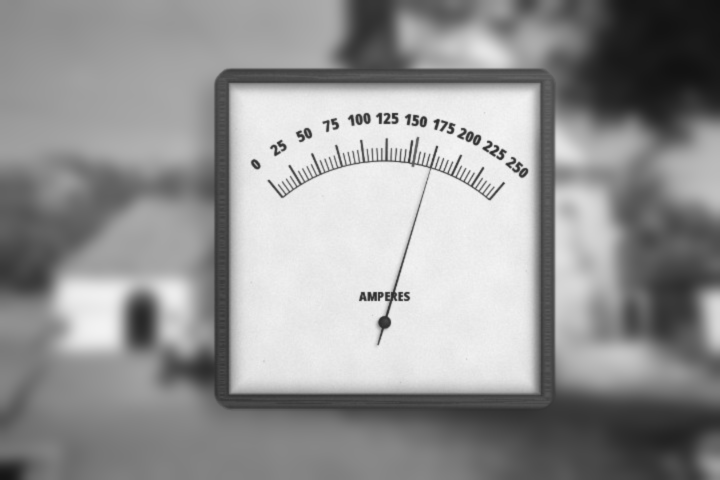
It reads value=175 unit=A
